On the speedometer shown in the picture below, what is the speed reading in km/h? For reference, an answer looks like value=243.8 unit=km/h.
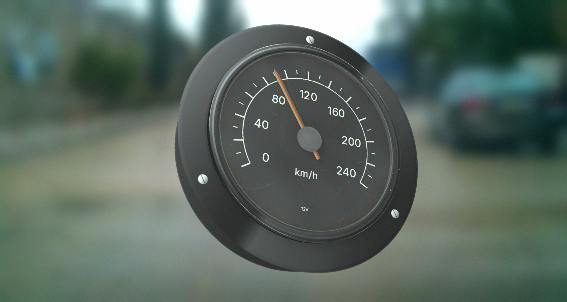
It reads value=90 unit=km/h
